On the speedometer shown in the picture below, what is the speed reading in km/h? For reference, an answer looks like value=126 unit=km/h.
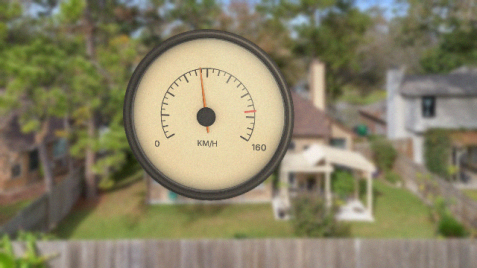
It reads value=75 unit=km/h
